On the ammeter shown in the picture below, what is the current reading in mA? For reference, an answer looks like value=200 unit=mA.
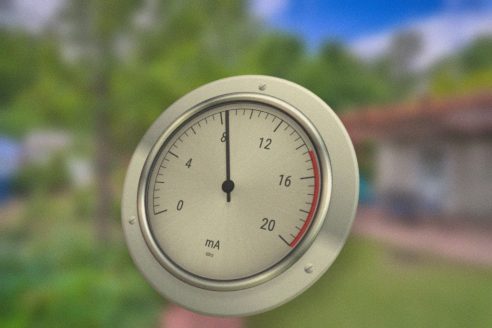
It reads value=8.5 unit=mA
